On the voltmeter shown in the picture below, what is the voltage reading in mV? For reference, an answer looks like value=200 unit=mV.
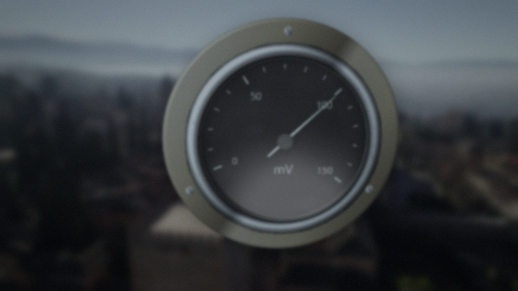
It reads value=100 unit=mV
